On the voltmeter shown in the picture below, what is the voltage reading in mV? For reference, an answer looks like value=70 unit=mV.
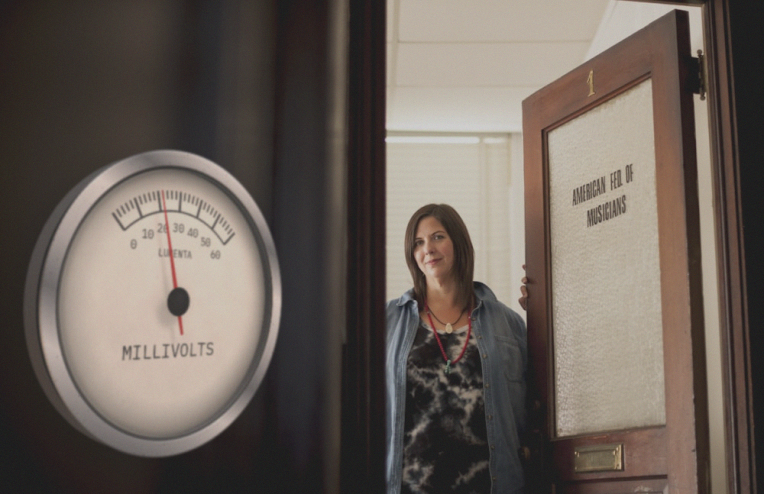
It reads value=20 unit=mV
